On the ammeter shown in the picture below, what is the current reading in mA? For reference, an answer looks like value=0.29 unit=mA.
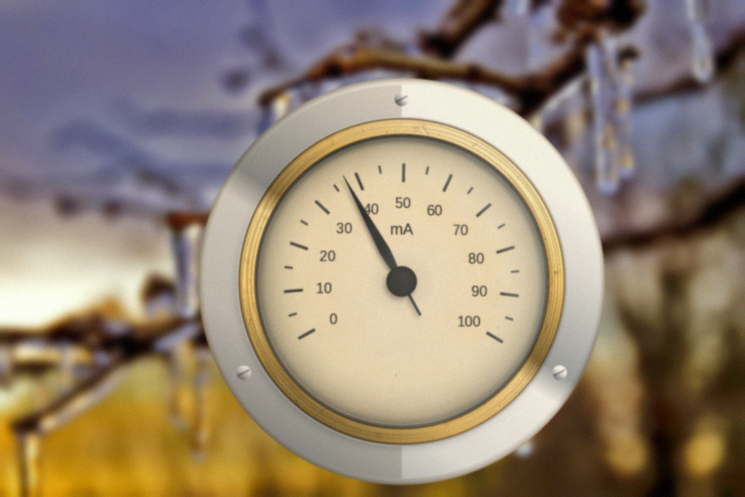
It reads value=37.5 unit=mA
